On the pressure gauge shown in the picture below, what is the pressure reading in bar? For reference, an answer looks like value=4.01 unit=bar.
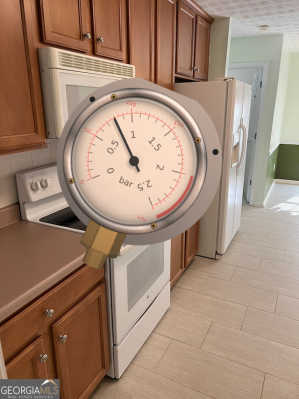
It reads value=0.8 unit=bar
